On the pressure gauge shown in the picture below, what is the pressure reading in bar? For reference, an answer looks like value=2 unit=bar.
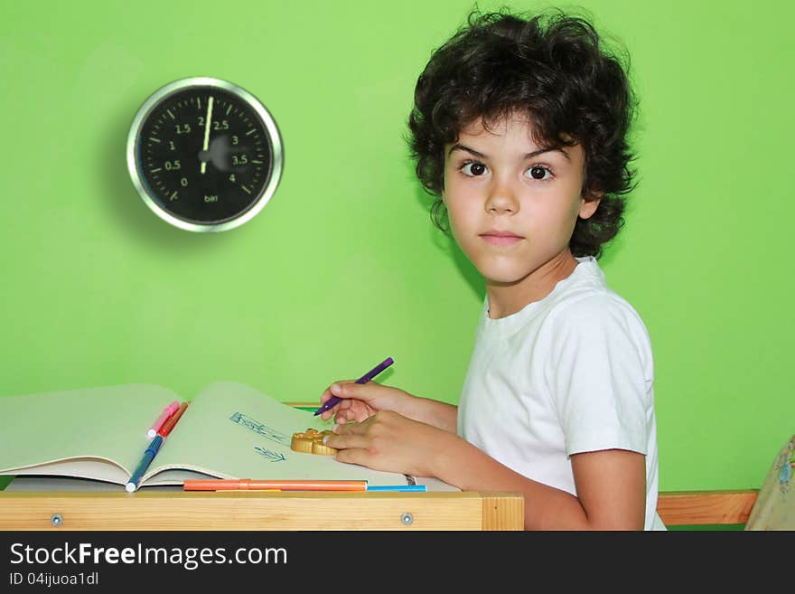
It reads value=2.2 unit=bar
